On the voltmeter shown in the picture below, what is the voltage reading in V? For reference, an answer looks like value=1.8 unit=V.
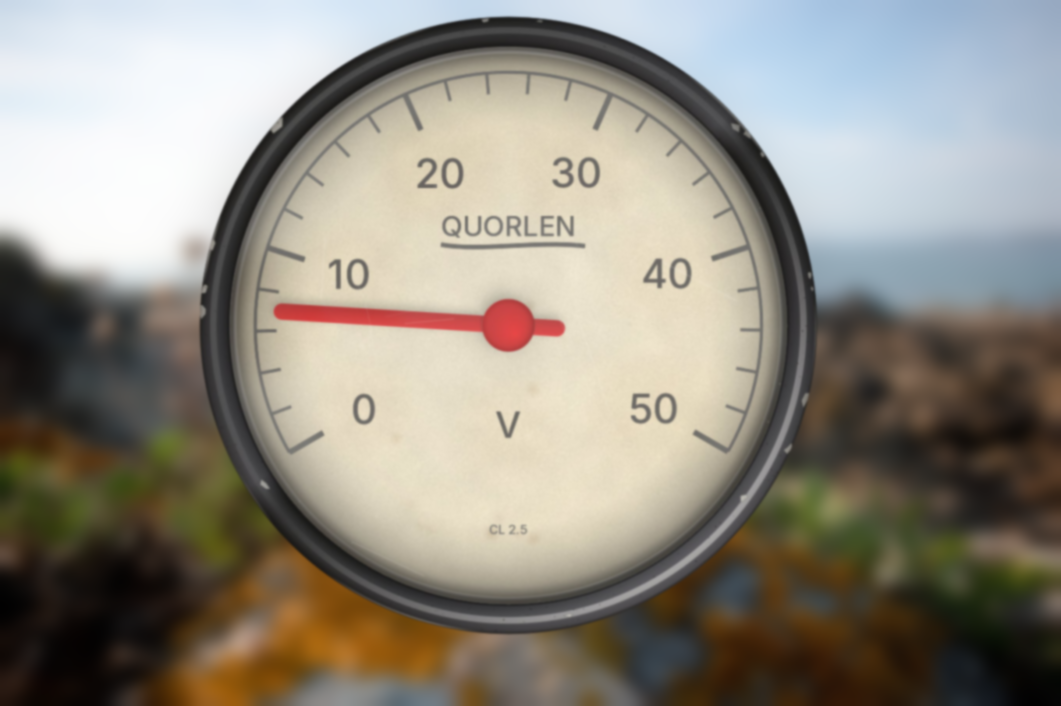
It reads value=7 unit=V
